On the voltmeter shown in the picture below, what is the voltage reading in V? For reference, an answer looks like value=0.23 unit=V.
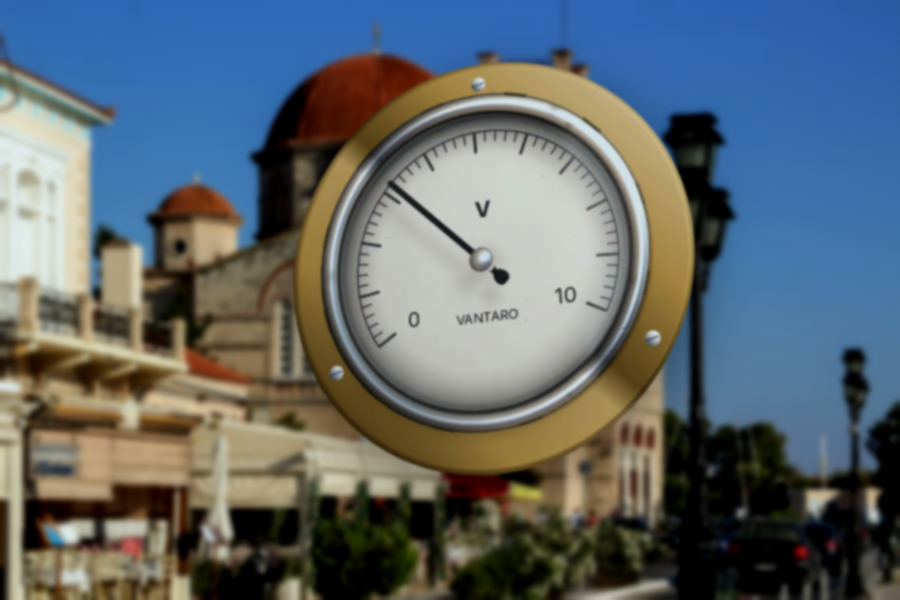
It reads value=3.2 unit=V
